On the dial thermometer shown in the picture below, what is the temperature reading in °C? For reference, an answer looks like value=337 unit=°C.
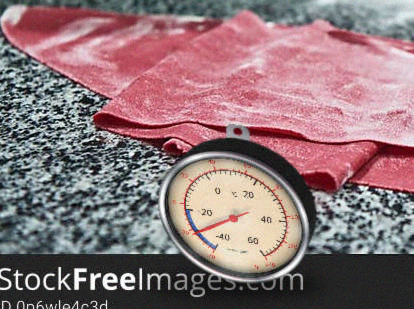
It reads value=-30 unit=°C
